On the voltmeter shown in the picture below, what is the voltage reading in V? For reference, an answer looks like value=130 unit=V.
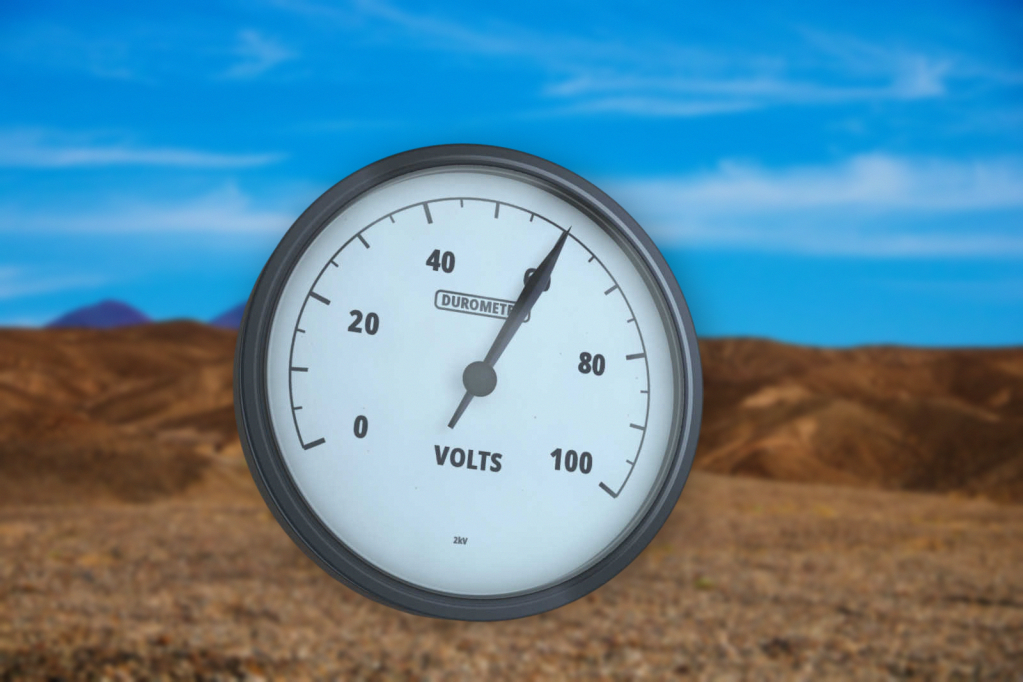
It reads value=60 unit=V
